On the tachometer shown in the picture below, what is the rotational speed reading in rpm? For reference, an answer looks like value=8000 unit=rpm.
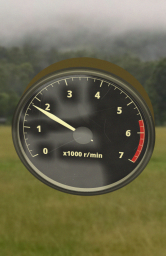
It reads value=1800 unit=rpm
